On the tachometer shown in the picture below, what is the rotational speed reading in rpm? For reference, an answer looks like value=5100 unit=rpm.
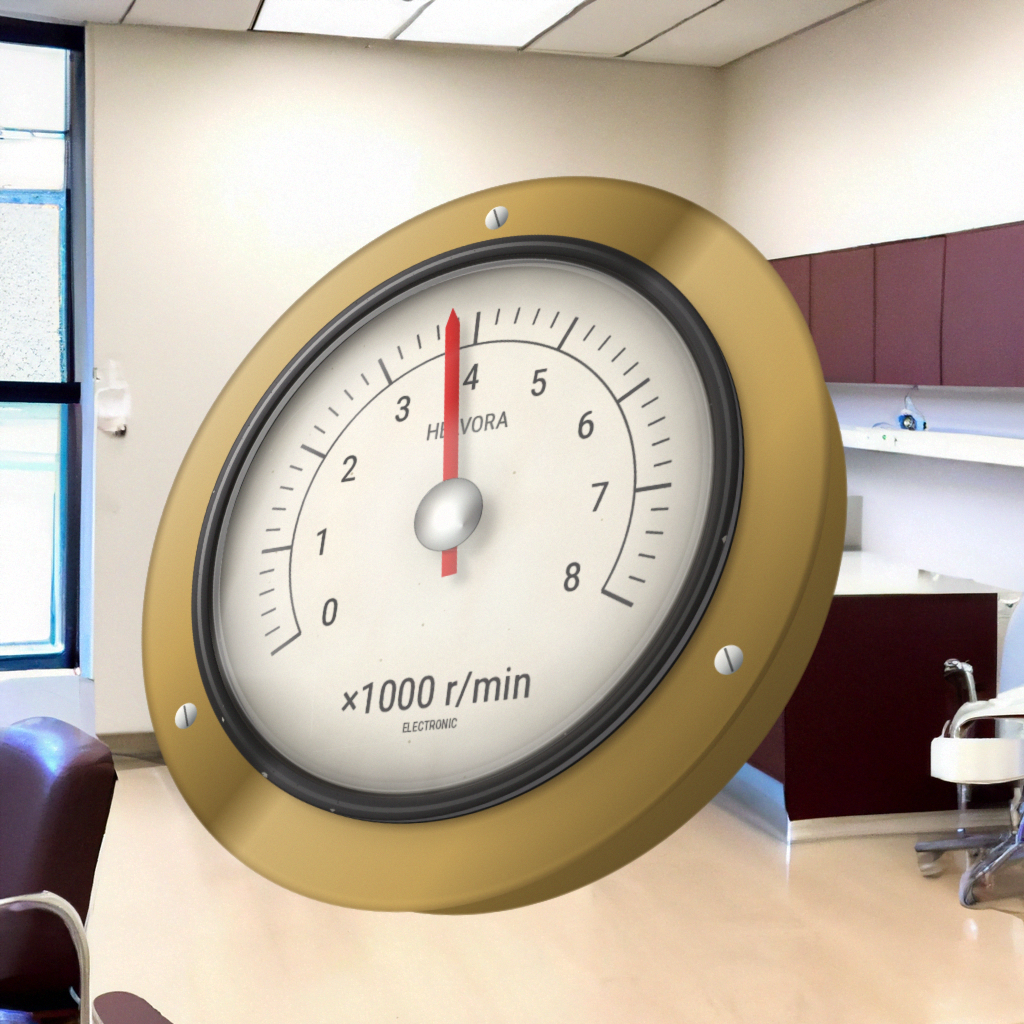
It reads value=3800 unit=rpm
